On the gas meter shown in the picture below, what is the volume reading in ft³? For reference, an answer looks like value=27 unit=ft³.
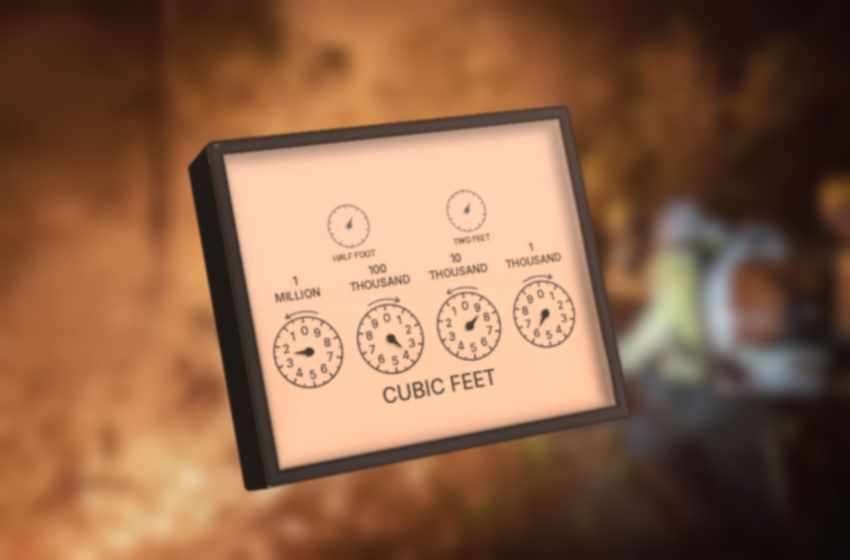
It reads value=238600 unit=ft³
